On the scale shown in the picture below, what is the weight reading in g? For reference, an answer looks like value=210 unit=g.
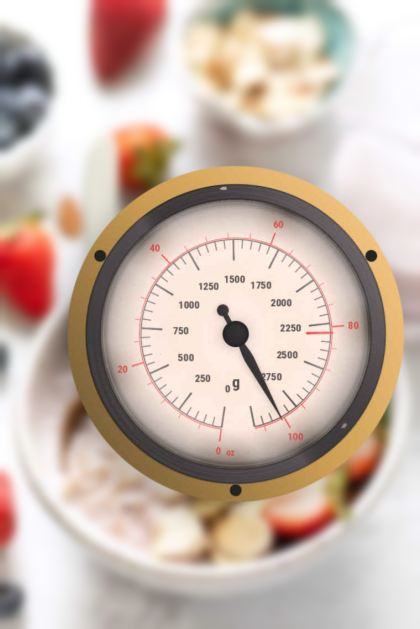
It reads value=2850 unit=g
